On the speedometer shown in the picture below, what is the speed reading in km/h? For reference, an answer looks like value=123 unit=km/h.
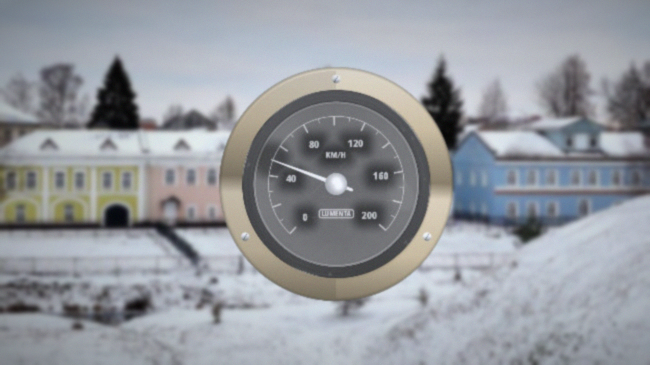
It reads value=50 unit=km/h
